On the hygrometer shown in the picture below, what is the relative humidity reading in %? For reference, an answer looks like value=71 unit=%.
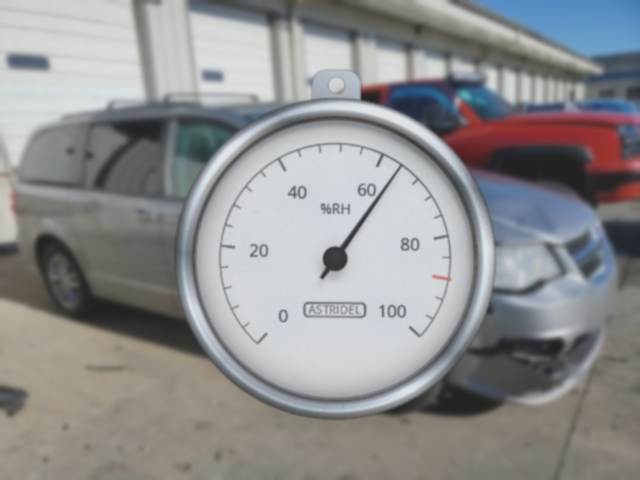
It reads value=64 unit=%
